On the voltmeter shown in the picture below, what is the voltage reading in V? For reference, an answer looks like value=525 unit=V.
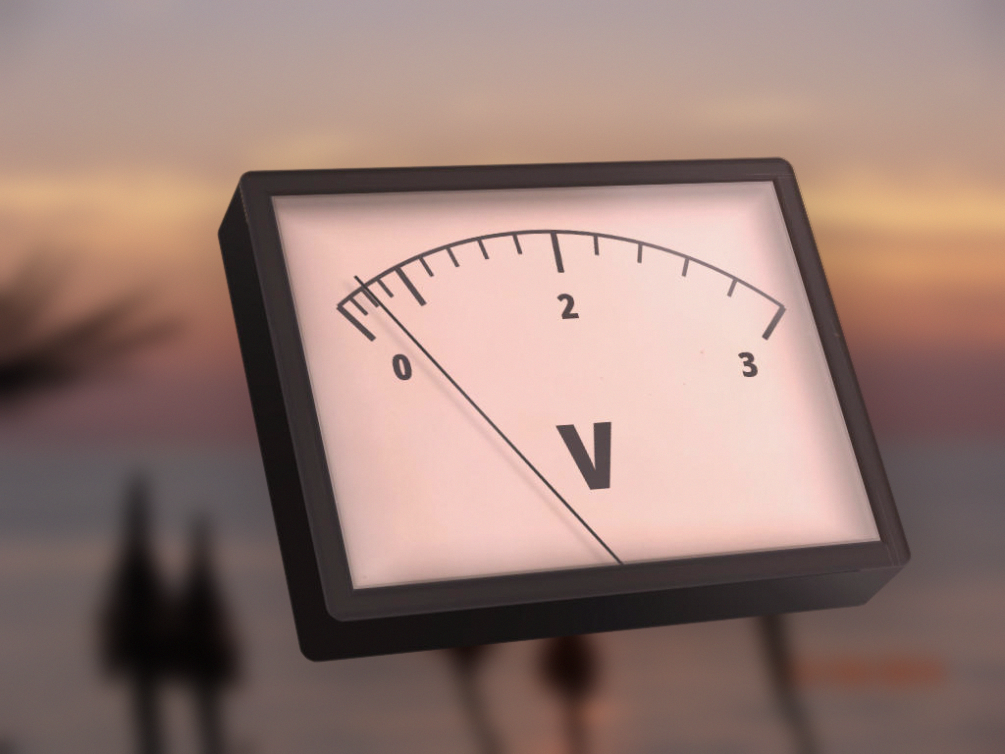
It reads value=0.6 unit=V
